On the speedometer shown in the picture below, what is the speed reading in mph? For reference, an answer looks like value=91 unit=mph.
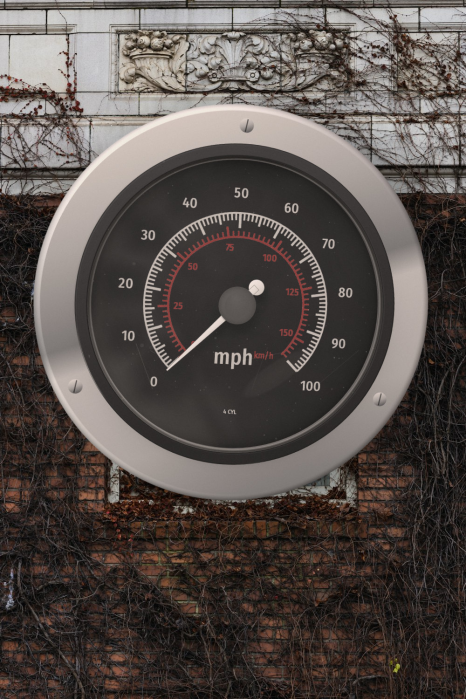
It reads value=0 unit=mph
